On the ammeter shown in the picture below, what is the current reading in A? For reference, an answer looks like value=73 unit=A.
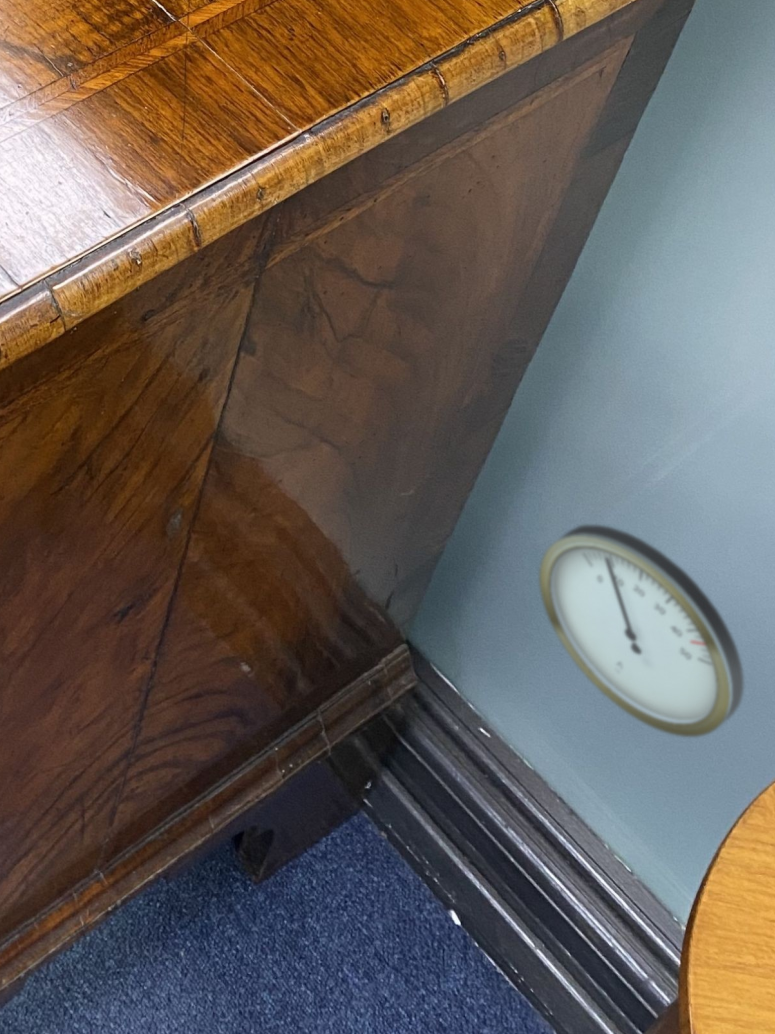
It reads value=10 unit=A
